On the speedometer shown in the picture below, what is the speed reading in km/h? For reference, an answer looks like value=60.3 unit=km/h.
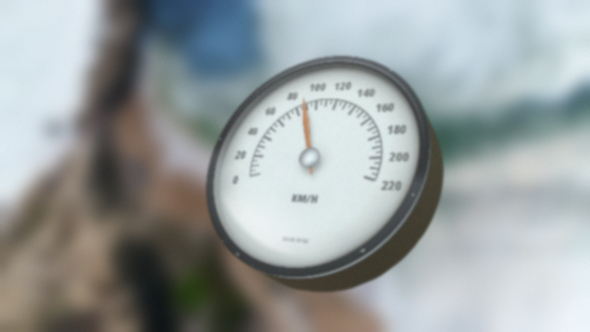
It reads value=90 unit=km/h
